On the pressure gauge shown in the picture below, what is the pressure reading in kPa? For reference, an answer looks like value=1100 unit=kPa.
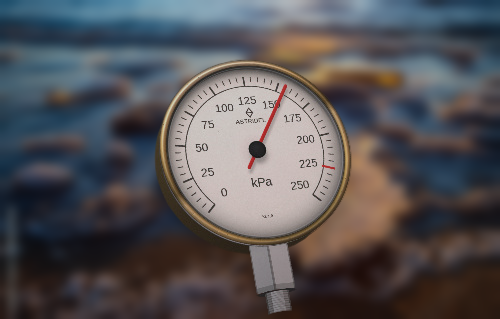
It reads value=155 unit=kPa
